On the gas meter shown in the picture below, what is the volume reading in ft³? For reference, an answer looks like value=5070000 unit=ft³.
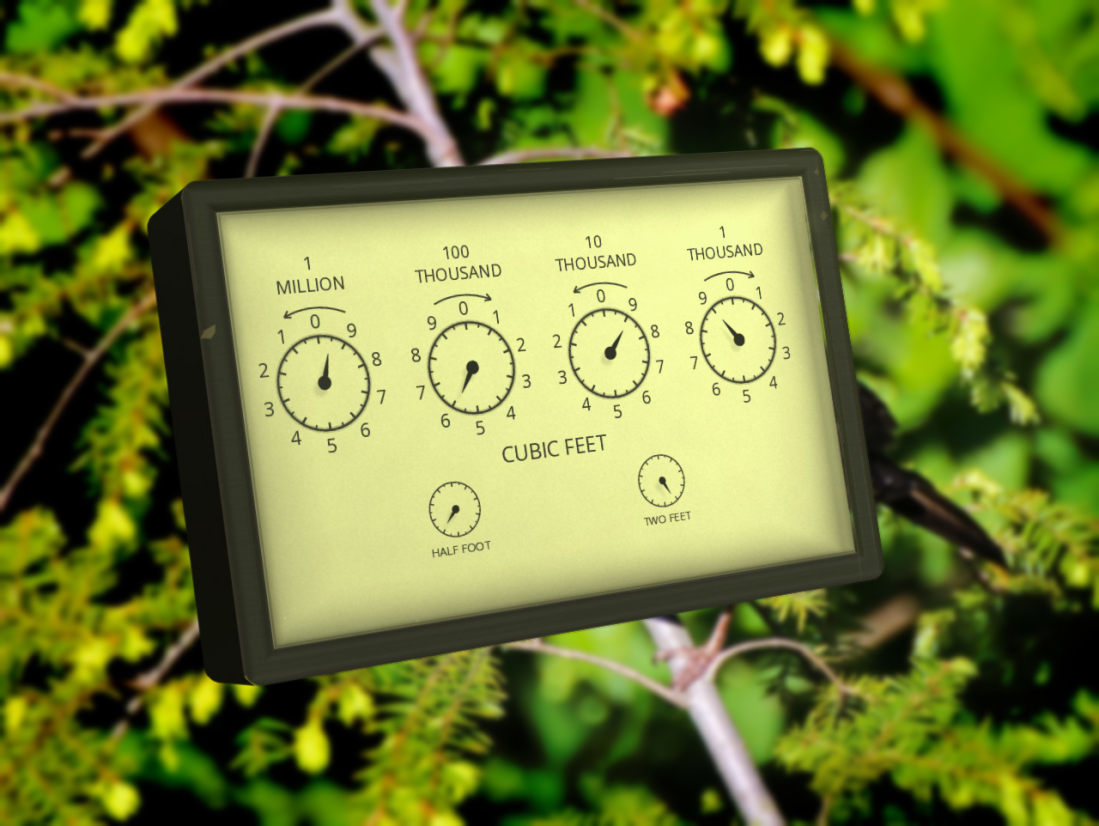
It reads value=958900 unit=ft³
